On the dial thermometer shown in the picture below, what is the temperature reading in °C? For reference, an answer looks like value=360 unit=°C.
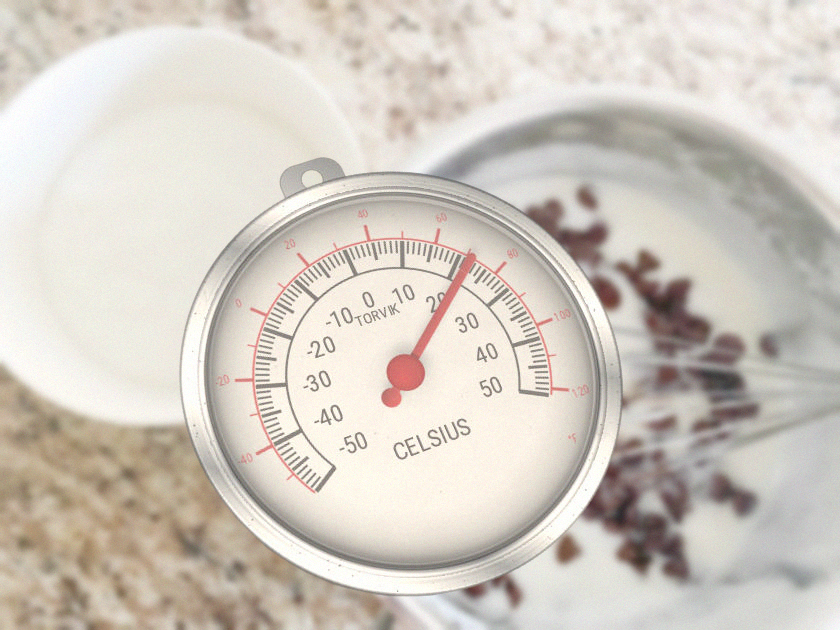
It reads value=22 unit=°C
